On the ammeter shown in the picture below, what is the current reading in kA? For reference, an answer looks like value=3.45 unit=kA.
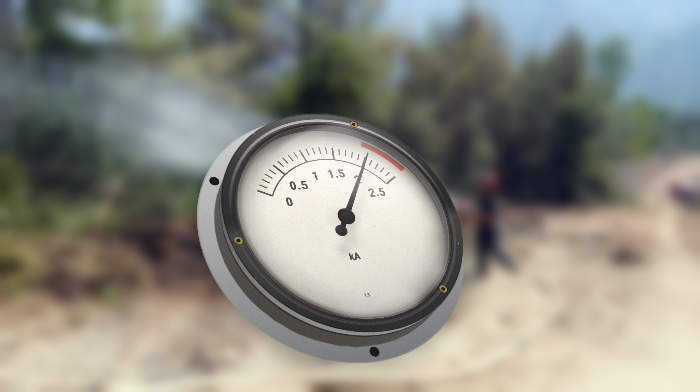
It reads value=2 unit=kA
